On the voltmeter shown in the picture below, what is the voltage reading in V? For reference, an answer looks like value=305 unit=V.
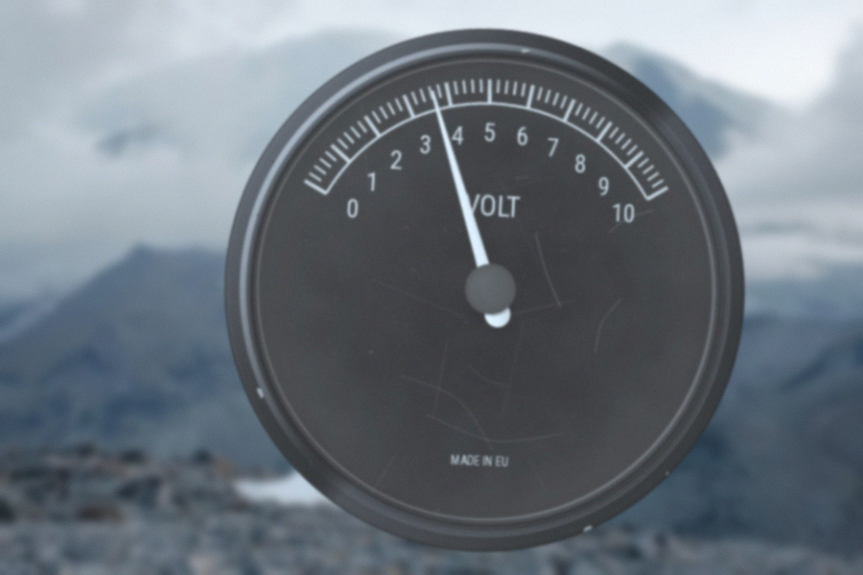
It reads value=3.6 unit=V
